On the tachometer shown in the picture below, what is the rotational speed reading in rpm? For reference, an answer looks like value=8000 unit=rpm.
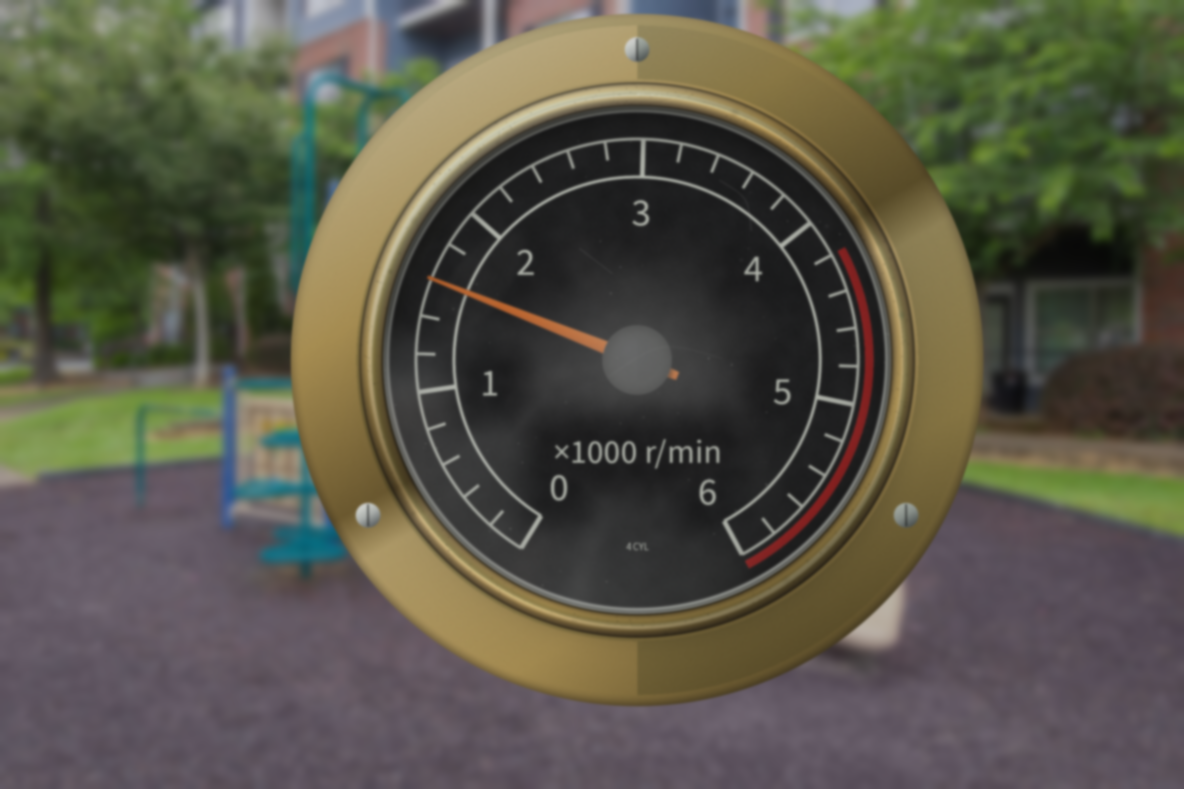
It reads value=1600 unit=rpm
